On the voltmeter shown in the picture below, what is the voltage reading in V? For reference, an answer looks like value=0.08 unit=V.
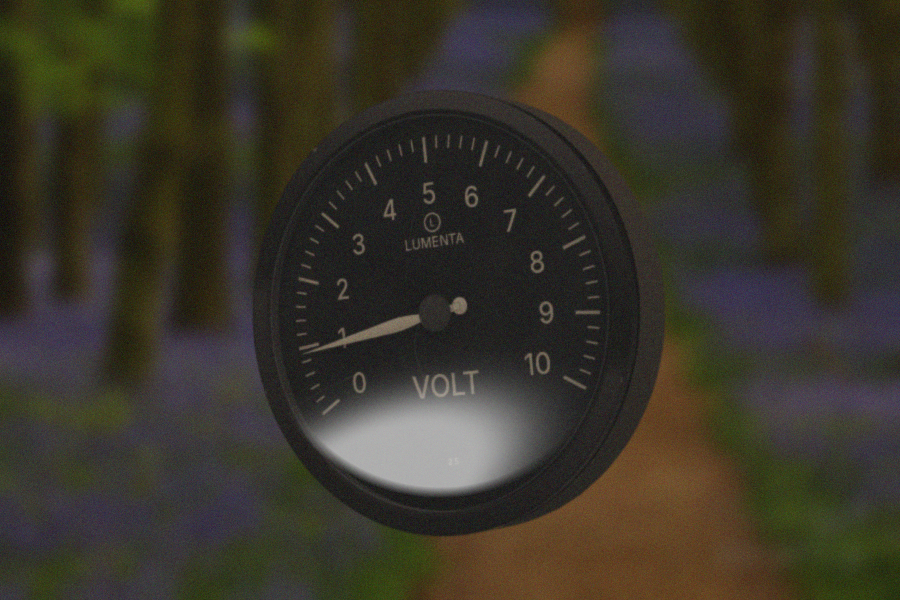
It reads value=0.9 unit=V
